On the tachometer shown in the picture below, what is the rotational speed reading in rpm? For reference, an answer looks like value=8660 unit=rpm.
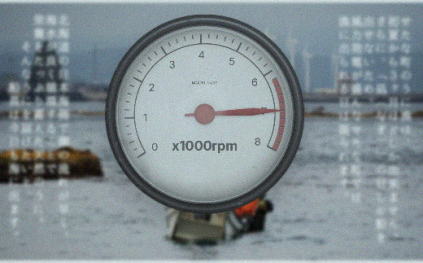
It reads value=7000 unit=rpm
